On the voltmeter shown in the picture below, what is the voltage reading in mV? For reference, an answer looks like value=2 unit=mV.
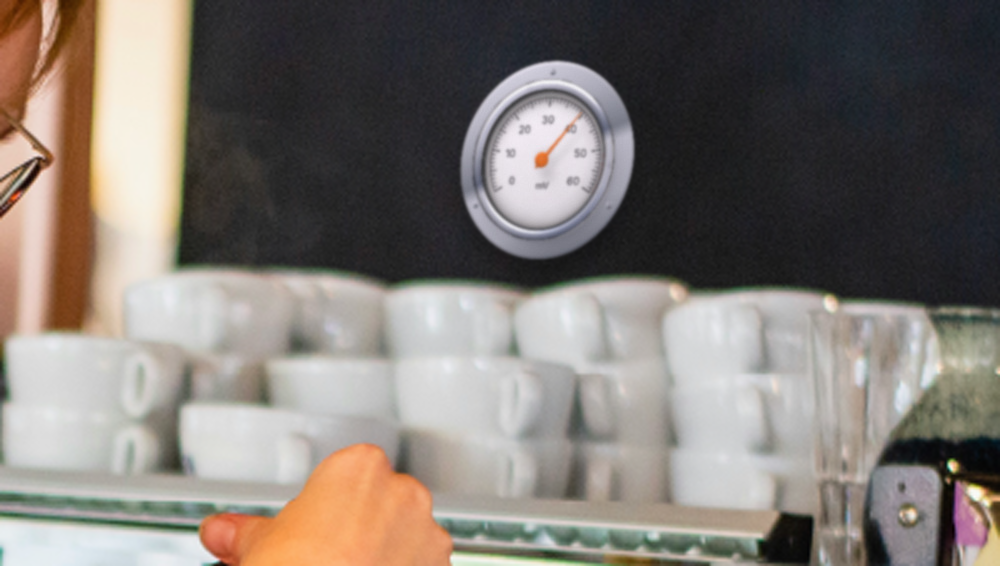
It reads value=40 unit=mV
